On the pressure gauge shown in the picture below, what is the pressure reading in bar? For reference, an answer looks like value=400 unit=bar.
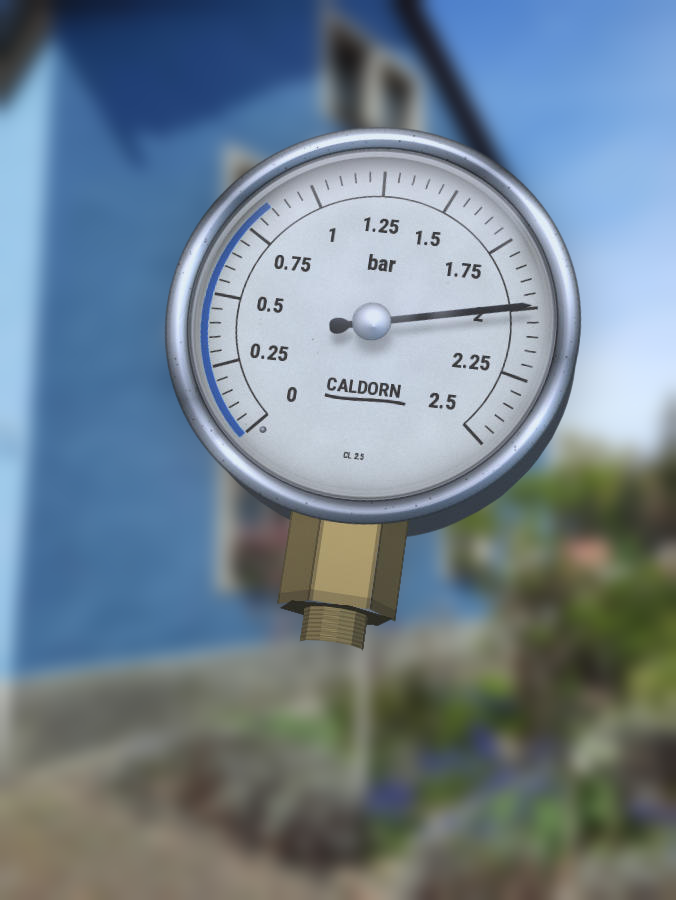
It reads value=2 unit=bar
